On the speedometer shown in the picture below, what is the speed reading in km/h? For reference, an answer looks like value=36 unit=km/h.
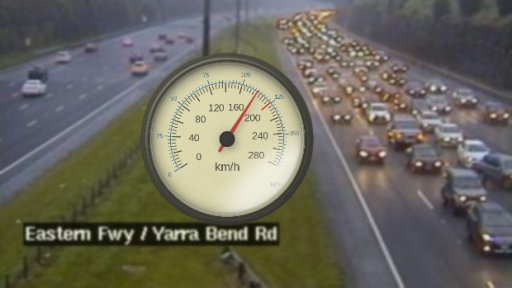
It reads value=180 unit=km/h
